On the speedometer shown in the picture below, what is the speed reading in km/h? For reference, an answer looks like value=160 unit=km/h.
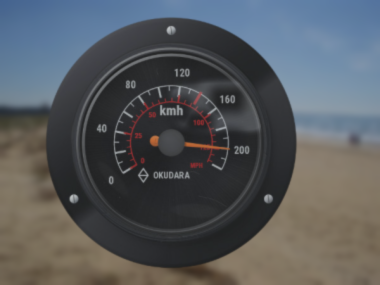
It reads value=200 unit=km/h
